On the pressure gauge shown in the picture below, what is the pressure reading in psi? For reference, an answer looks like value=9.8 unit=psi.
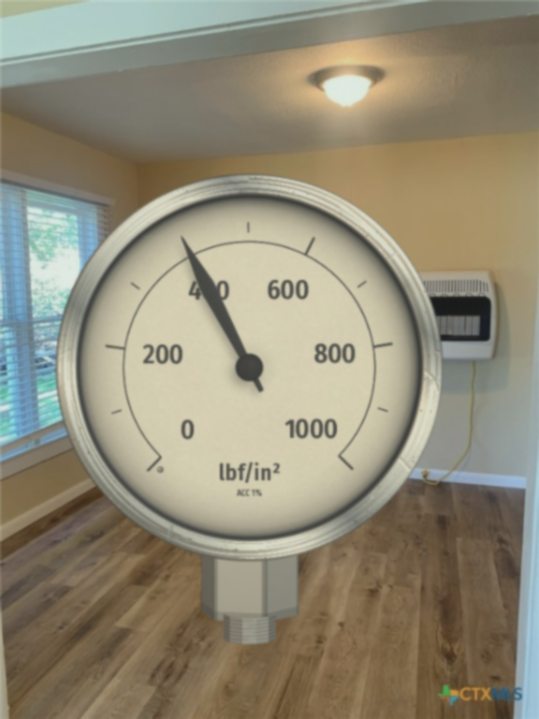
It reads value=400 unit=psi
